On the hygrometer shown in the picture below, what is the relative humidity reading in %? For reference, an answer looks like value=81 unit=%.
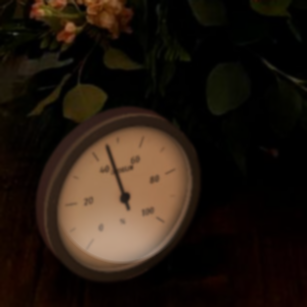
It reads value=45 unit=%
